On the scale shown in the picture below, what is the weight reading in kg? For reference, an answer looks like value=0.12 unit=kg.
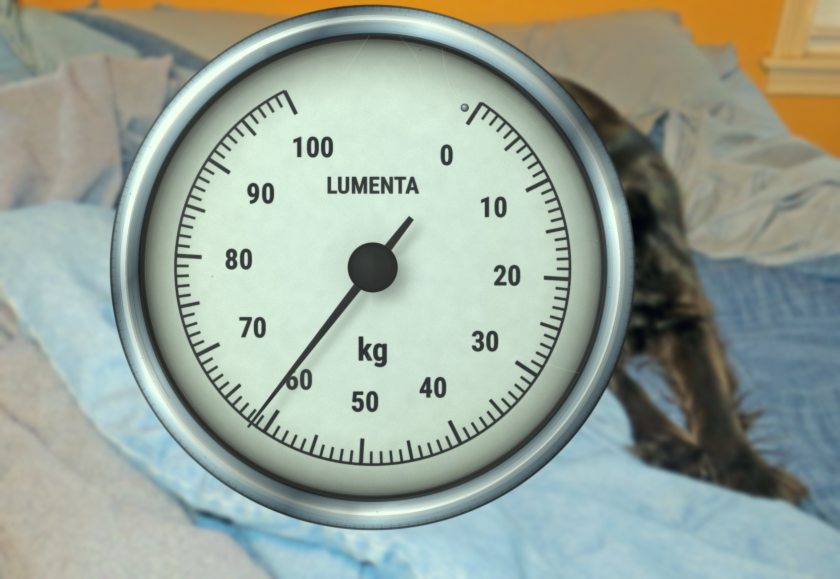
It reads value=61.5 unit=kg
